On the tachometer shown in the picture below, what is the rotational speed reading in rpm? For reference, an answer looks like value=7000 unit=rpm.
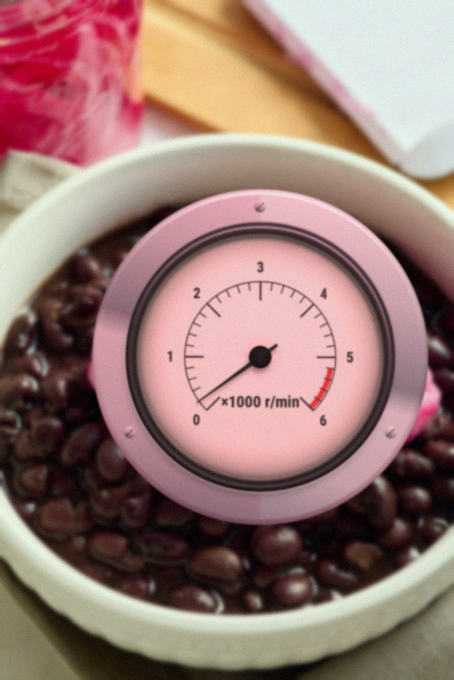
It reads value=200 unit=rpm
